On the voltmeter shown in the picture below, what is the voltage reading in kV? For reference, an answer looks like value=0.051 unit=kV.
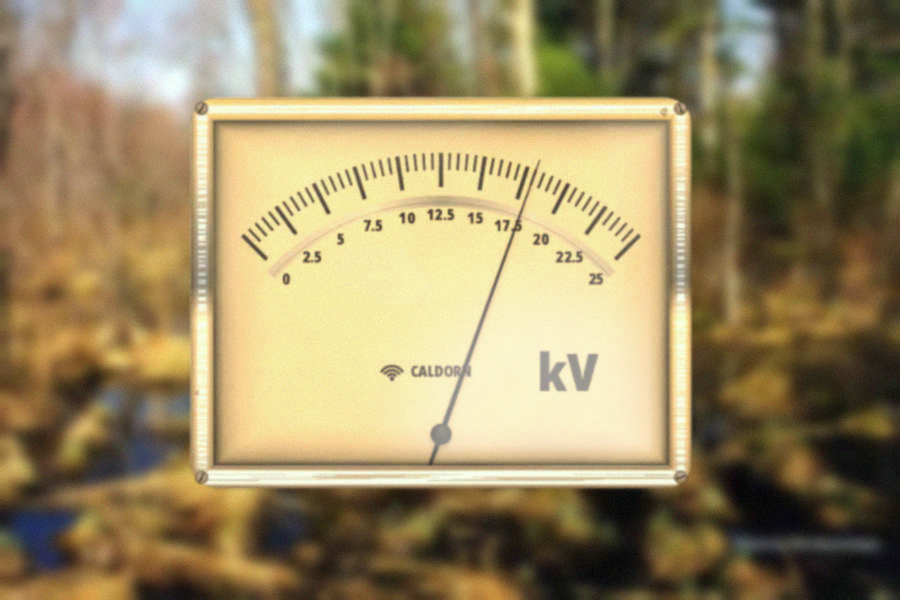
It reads value=18 unit=kV
